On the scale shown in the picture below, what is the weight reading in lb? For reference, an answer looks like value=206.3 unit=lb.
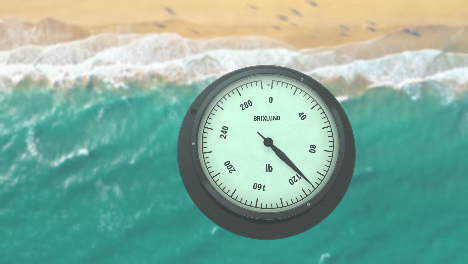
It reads value=112 unit=lb
